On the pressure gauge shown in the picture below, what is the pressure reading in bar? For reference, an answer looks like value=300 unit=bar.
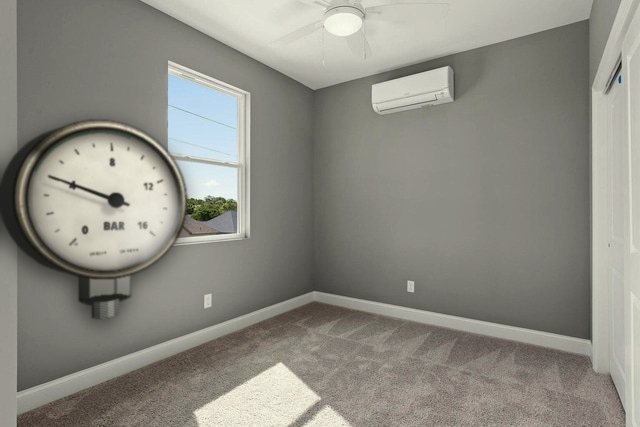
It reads value=4 unit=bar
